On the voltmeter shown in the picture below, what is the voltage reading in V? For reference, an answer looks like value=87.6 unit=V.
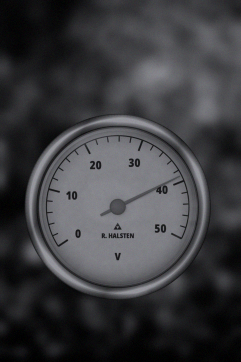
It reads value=39 unit=V
